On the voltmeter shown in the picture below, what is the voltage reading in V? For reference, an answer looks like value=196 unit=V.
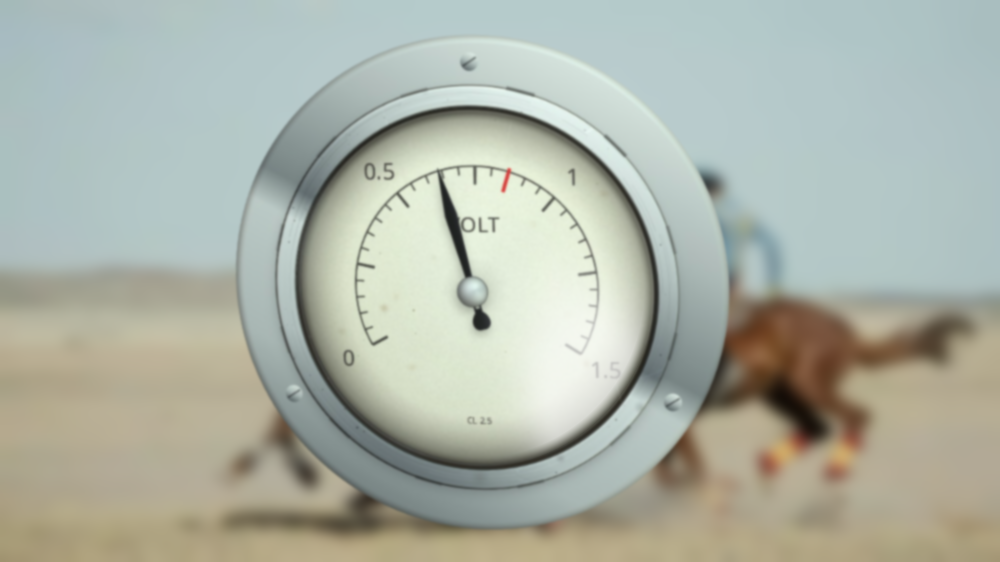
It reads value=0.65 unit=V
